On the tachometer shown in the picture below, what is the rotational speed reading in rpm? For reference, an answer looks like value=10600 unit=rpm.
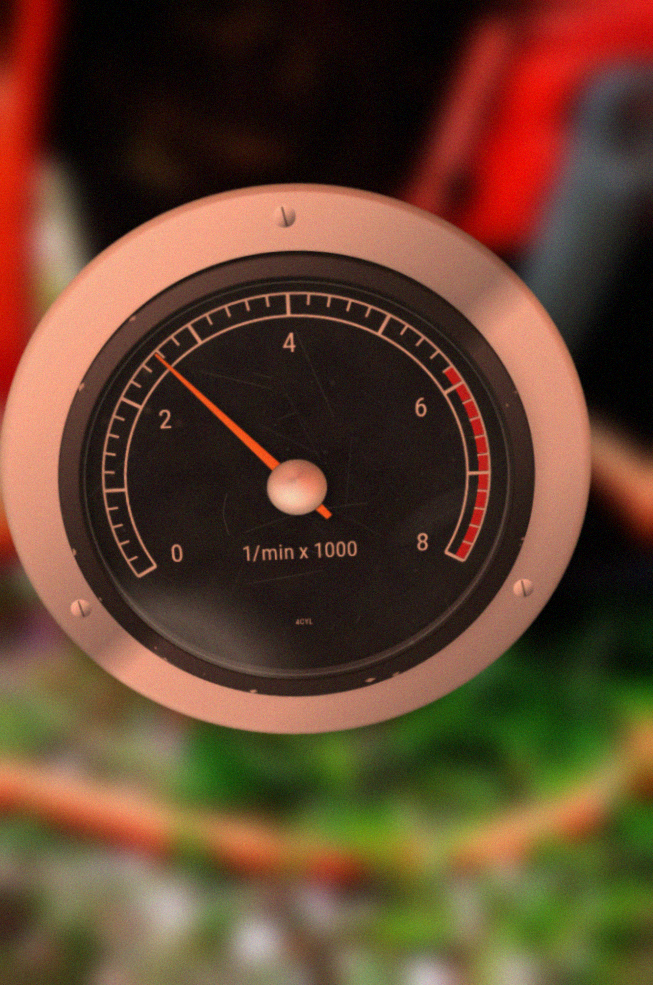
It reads value=2600 unit=rpm
